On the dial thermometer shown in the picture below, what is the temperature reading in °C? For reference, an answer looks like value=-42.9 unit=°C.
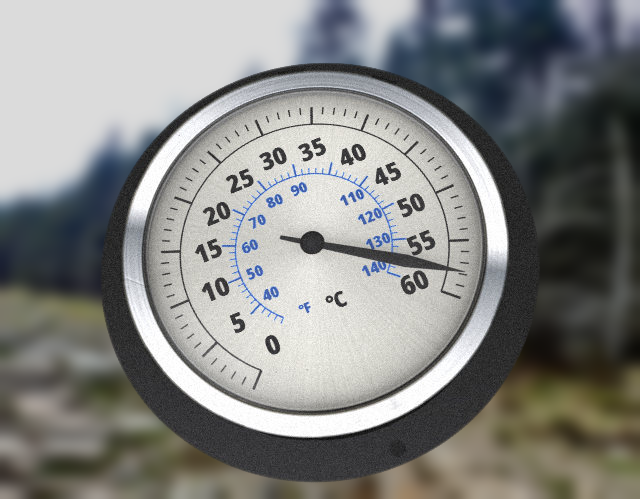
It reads value=58 unit=°C
